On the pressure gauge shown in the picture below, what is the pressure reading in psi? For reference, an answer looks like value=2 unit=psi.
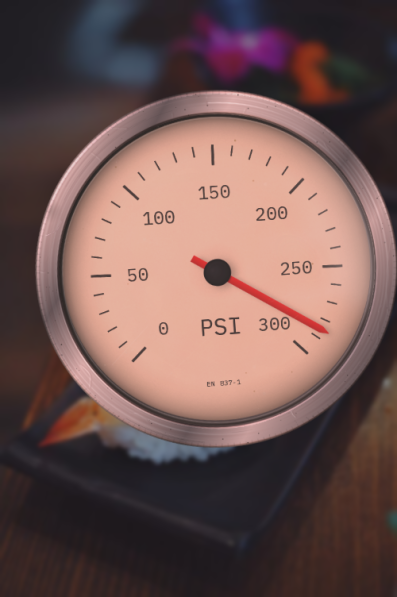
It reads value=285 unit=psi
